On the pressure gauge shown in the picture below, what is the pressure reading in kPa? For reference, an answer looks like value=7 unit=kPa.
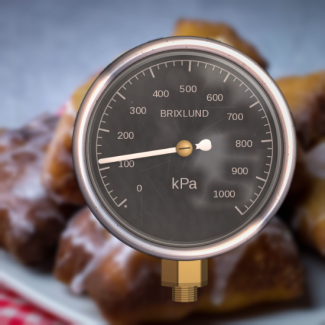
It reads value=120 unit=kPa
